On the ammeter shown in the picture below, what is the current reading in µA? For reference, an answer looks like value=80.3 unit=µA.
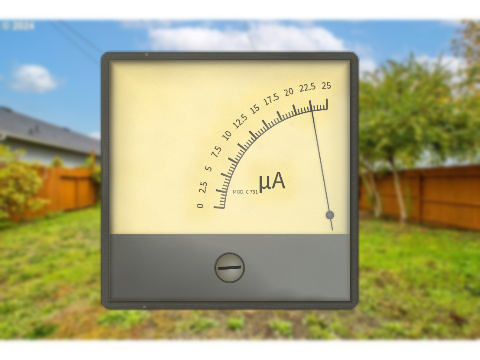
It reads value=22.5 unit=µA
